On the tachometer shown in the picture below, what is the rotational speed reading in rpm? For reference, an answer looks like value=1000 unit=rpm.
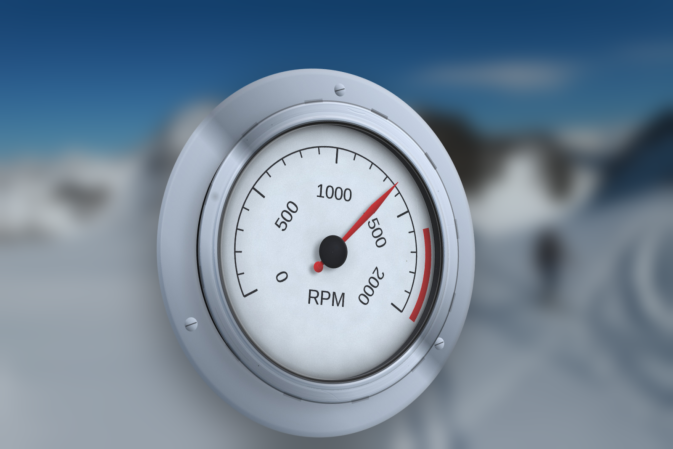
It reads value=1350 unit=rpm
